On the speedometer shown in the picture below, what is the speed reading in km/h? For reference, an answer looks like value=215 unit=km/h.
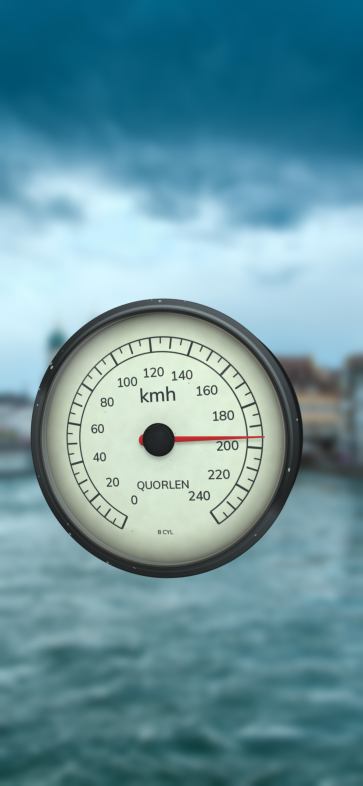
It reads value=195 unit=km/h
